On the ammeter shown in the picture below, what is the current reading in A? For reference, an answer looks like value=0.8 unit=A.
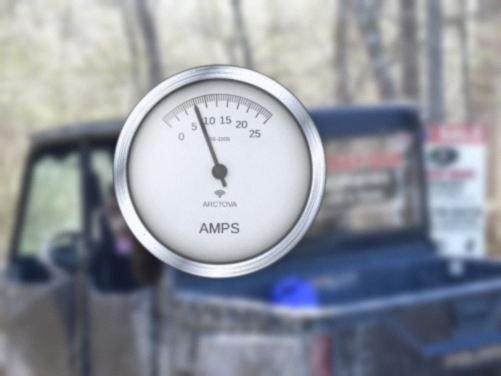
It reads value=7.5 unit=A
